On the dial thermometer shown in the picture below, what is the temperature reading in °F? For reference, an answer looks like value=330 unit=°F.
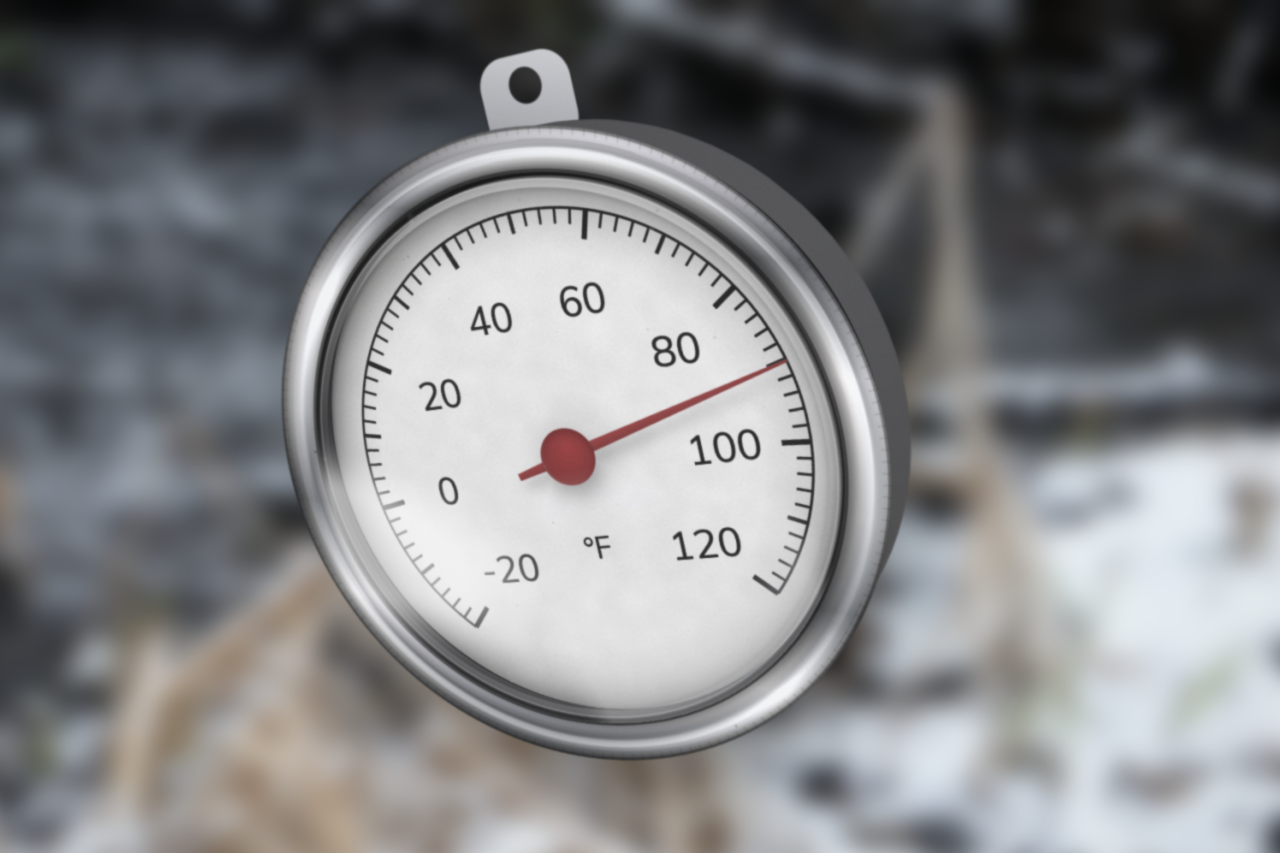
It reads value=90 unit=°F
